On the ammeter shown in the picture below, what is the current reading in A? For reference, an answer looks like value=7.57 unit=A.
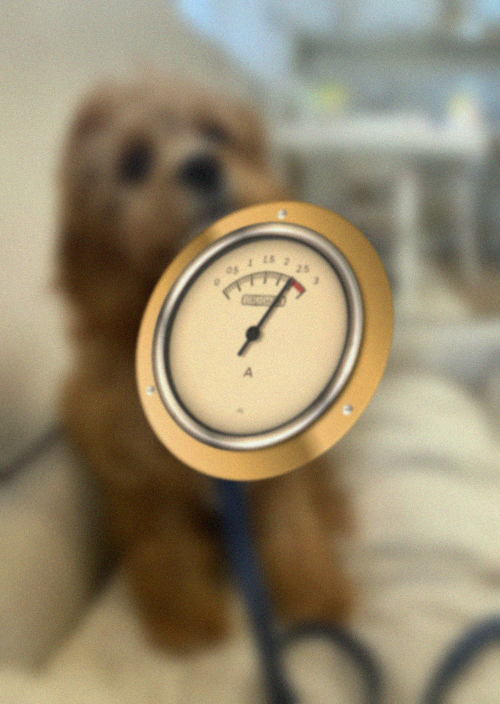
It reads value=2.5 unit=A
